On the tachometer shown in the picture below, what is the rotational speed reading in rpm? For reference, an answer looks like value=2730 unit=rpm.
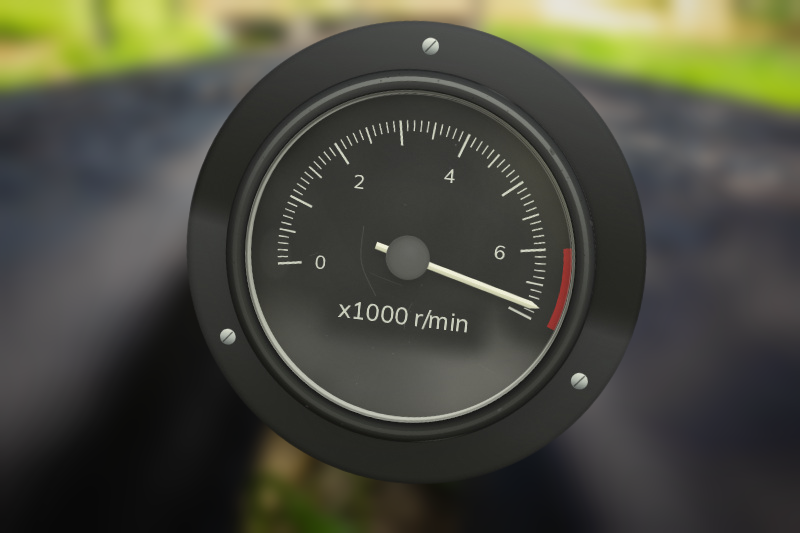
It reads value=6800 unit=rpm
